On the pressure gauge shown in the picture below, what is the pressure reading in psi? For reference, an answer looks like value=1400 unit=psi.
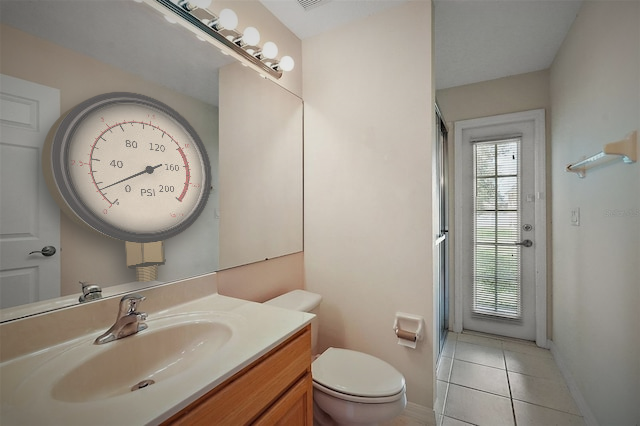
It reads value=15 unit=psi
